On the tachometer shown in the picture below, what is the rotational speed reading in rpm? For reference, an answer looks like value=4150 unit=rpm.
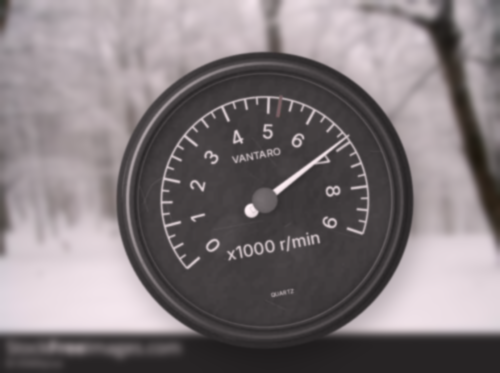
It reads value=6875 unit=rpm
